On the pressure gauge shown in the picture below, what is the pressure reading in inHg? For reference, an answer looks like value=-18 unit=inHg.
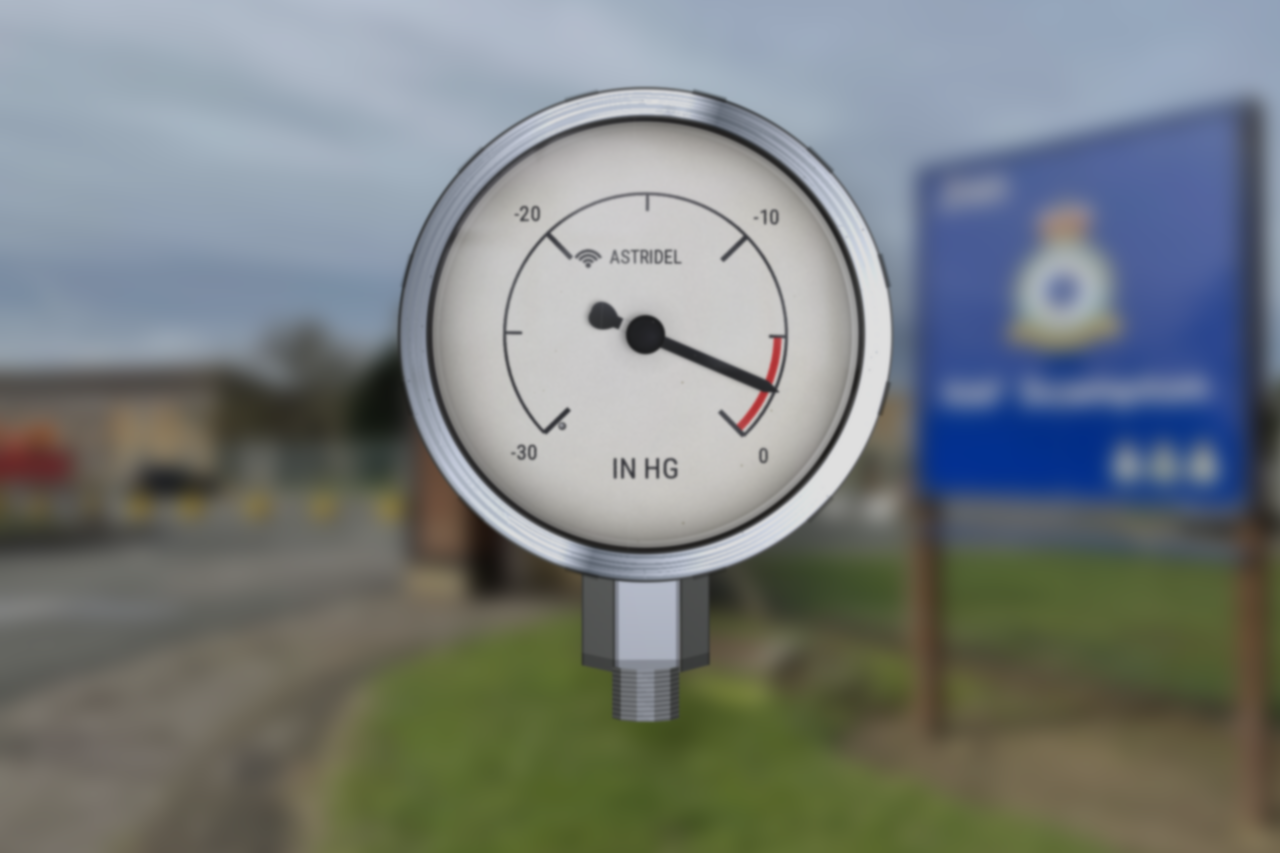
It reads value=-2.5 unit=inHg
